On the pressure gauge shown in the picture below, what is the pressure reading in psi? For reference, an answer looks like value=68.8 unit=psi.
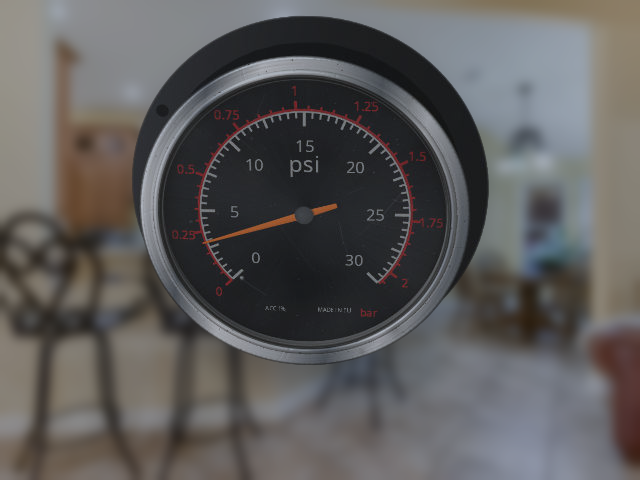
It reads value=3 unit=psi
